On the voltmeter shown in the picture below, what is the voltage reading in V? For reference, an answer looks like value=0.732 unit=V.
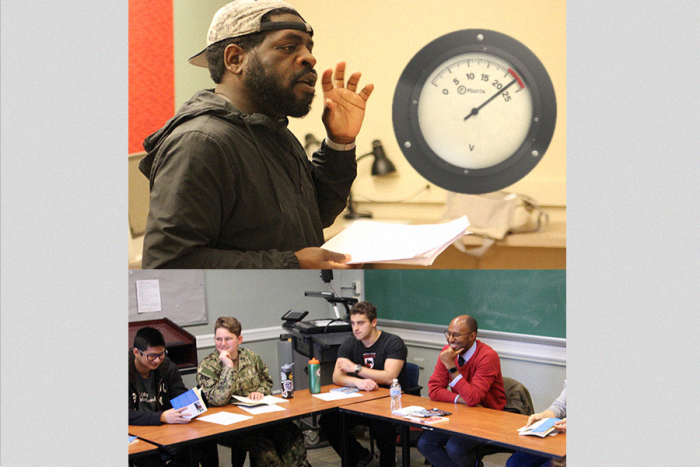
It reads value=22.5 unit=V
